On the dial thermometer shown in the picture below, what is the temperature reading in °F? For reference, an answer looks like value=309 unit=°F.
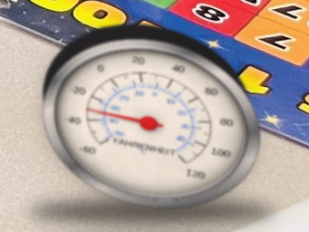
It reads value=-30 unit=°F
